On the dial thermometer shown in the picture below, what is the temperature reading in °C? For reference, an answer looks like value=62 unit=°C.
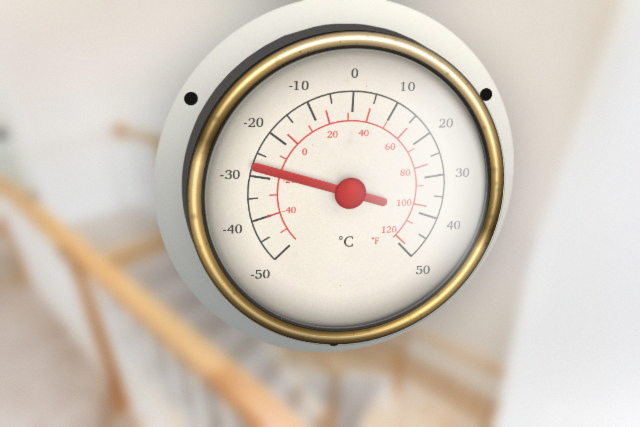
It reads value=-27.5 unit=°C
